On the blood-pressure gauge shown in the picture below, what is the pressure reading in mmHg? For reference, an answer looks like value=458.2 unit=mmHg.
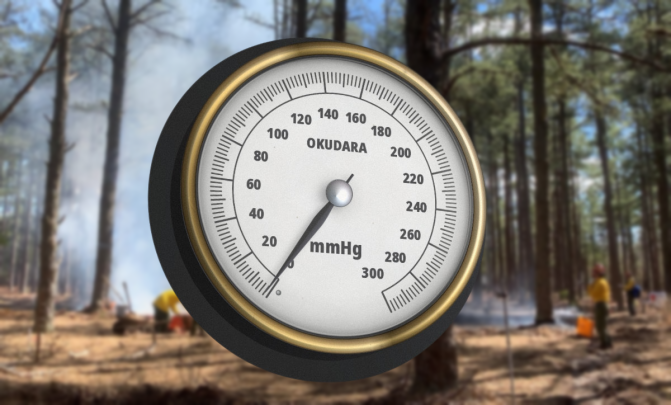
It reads value=2 unit=mmHg
